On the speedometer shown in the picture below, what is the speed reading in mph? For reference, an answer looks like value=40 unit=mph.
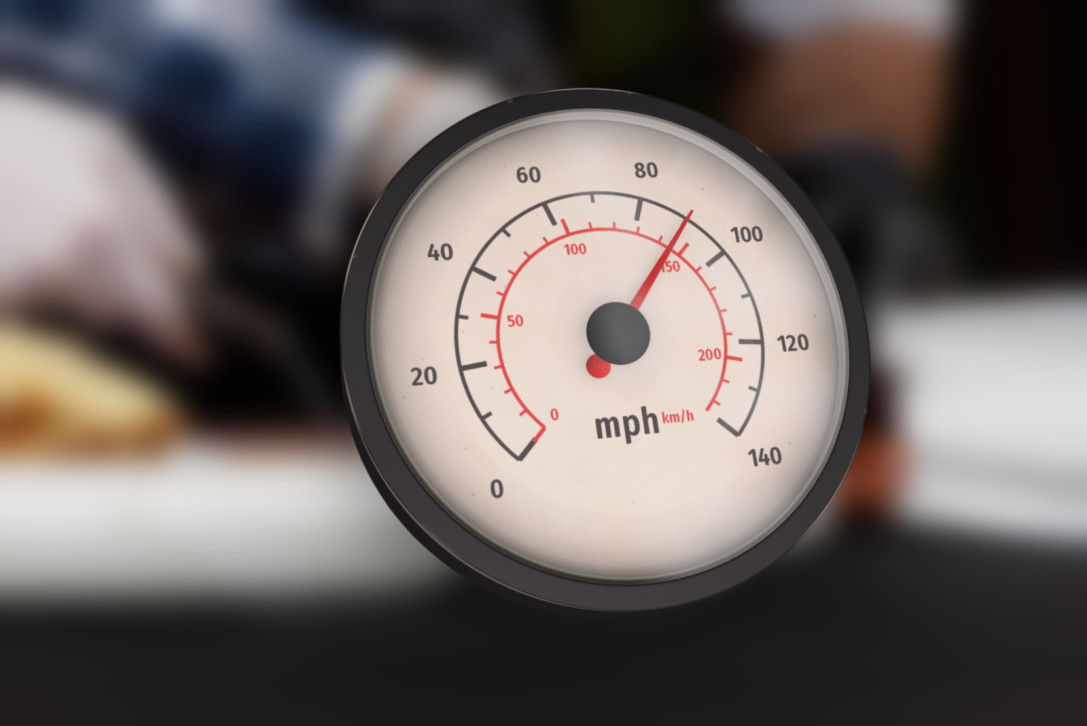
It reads value=90 unit=mph
